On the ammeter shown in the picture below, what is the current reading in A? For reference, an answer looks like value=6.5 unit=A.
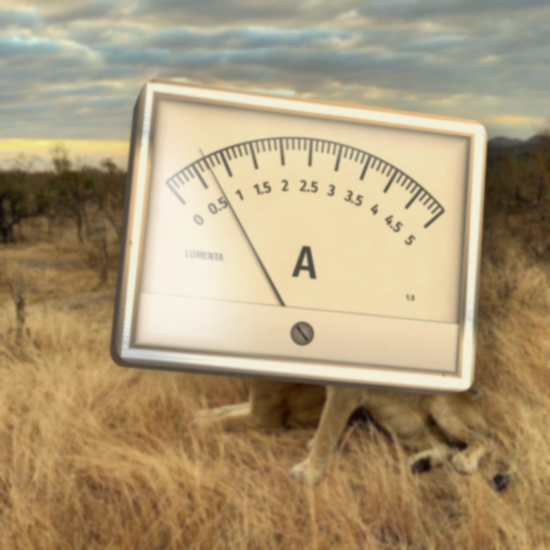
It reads value=0.7 unit=A
